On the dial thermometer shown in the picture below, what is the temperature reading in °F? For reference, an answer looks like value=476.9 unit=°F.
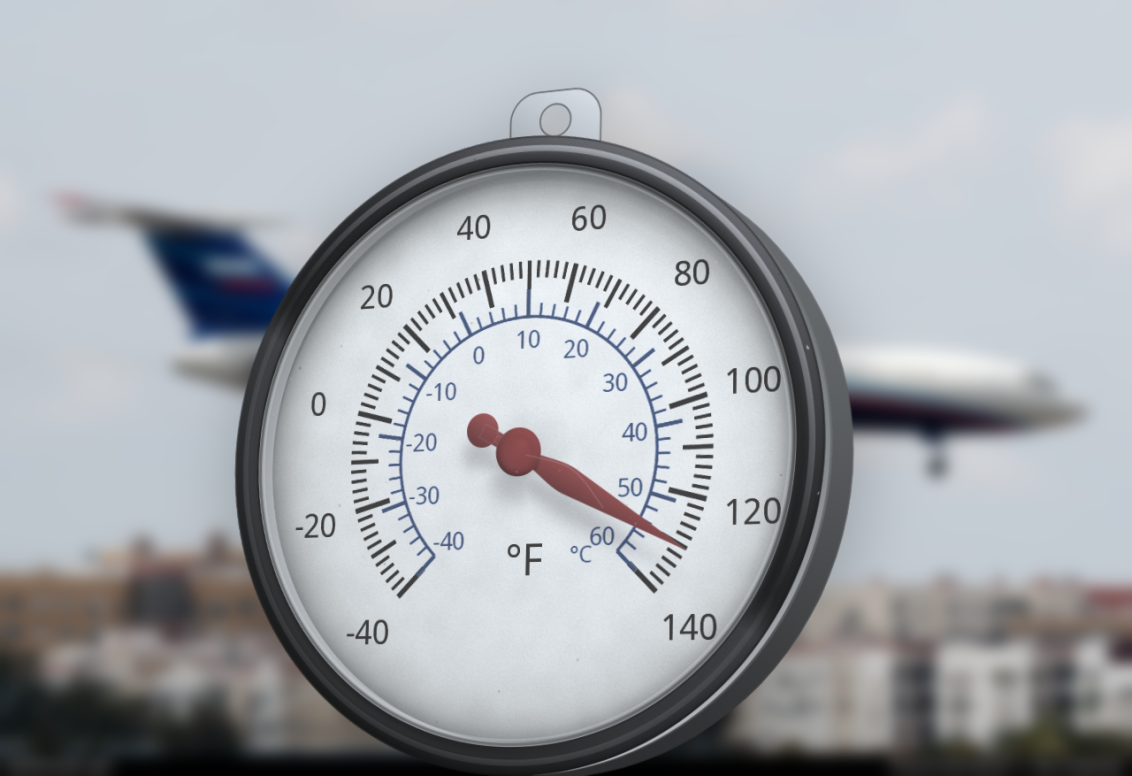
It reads value=130 unit=°F
